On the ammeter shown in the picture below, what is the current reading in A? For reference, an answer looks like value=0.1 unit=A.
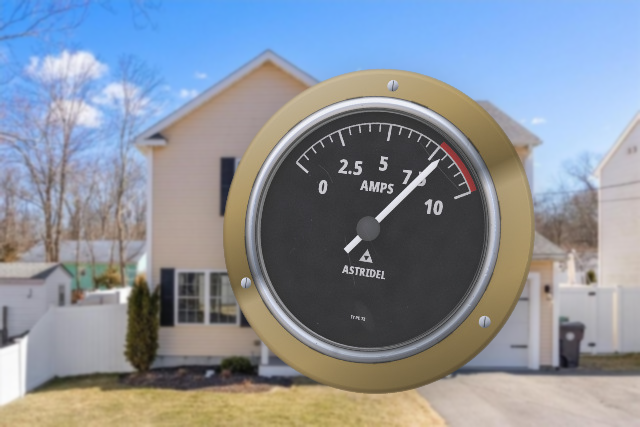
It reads value=8 unit=A
